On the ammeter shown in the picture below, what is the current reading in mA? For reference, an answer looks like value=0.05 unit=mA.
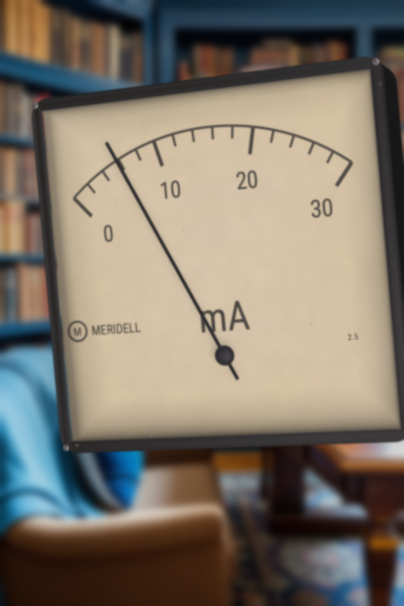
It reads value=6 unit=mA
